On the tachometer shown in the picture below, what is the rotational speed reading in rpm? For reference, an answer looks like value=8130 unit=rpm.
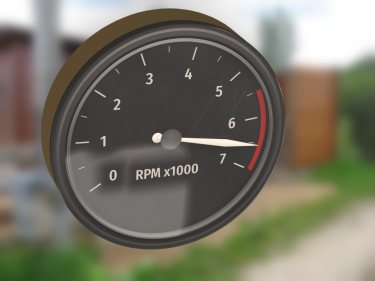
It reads value=6500 unit=rpm
